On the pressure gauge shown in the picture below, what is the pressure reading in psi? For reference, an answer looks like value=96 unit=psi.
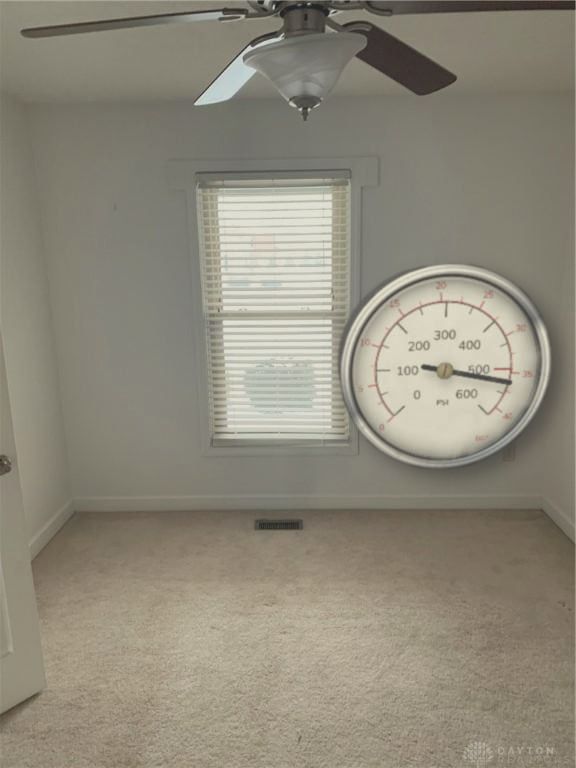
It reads value=525 unit=psi
